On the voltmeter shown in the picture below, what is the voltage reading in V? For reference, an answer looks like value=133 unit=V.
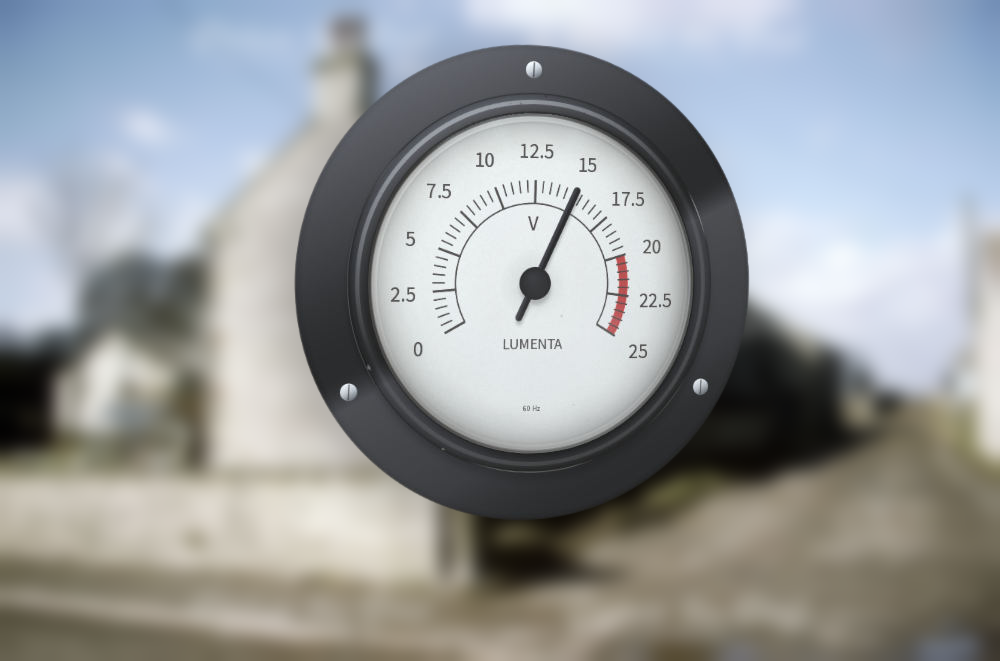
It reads value=15 unit=V
